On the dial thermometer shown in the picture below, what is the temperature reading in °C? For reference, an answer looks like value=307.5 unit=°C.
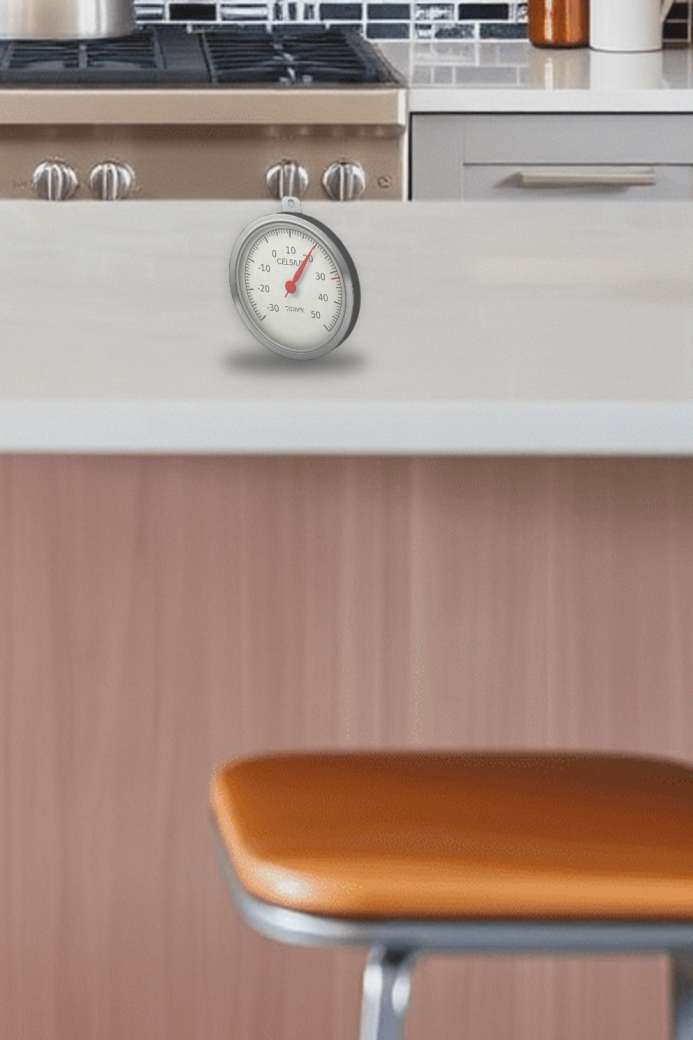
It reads value=20 unit=°C
